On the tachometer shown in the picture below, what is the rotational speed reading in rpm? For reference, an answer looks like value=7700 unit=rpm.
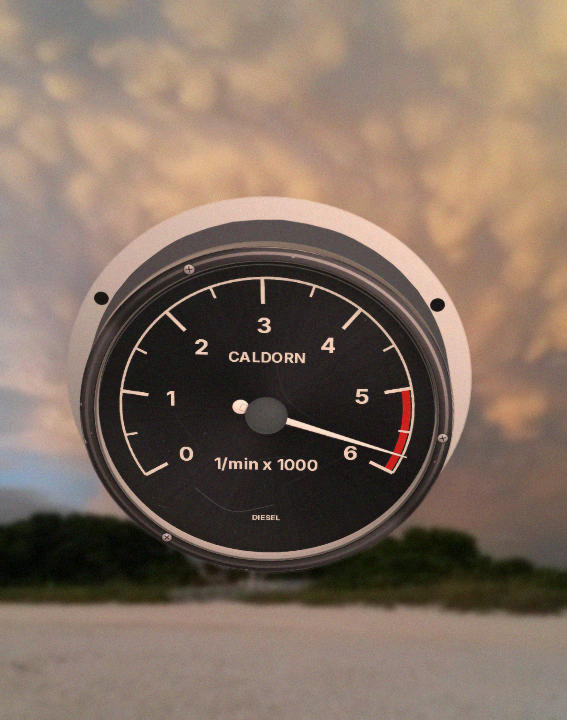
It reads value=5750 unit=rpm
